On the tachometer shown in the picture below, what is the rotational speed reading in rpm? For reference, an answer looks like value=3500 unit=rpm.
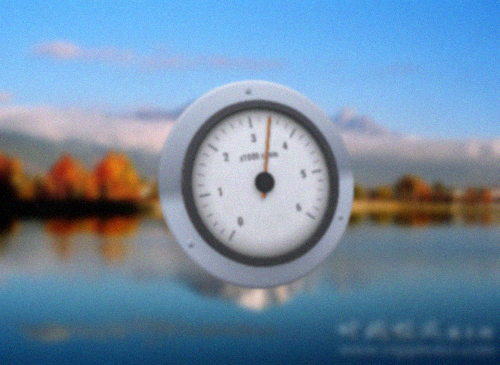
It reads value=3400 unit=rpm
